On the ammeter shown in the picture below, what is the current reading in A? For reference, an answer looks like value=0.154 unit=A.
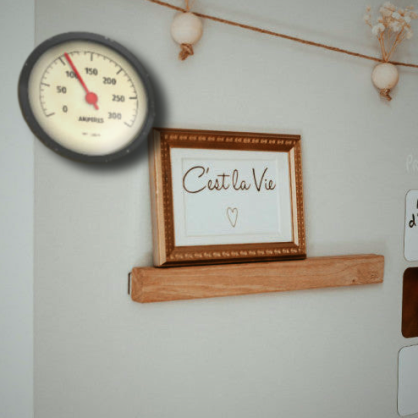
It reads value=110 unit=A
